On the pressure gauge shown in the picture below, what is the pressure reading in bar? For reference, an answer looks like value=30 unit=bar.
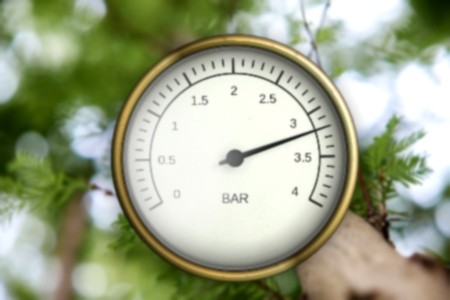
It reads value=3.2 unit=bar
